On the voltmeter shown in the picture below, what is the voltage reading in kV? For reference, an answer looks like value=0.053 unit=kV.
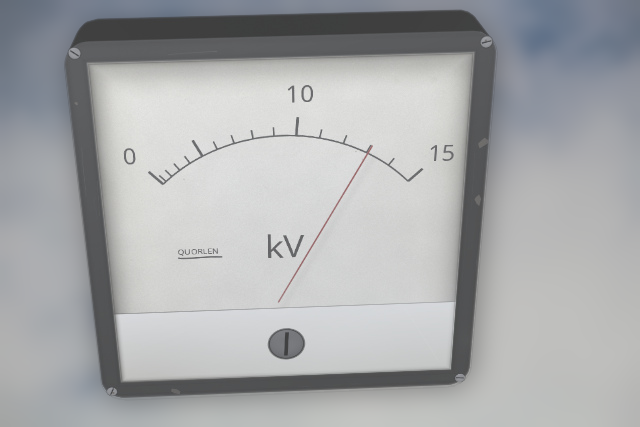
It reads value=13 unit=kV
